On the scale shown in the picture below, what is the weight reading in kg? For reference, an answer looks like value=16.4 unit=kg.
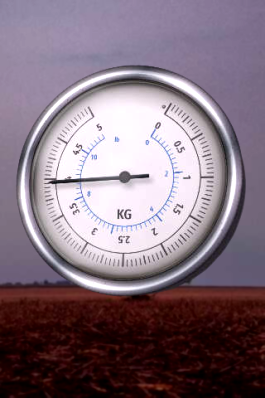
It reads value=3.95 unit=kg
